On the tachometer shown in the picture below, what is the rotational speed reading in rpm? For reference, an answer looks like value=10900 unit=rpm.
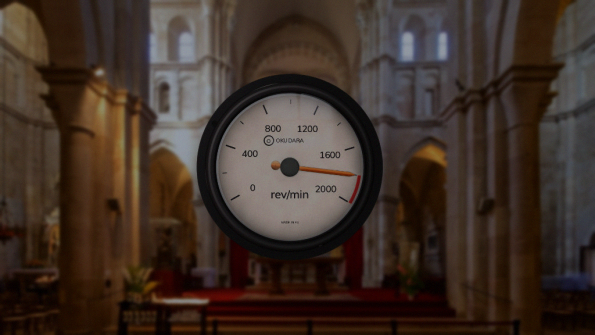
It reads value=1800 unit=rpm
